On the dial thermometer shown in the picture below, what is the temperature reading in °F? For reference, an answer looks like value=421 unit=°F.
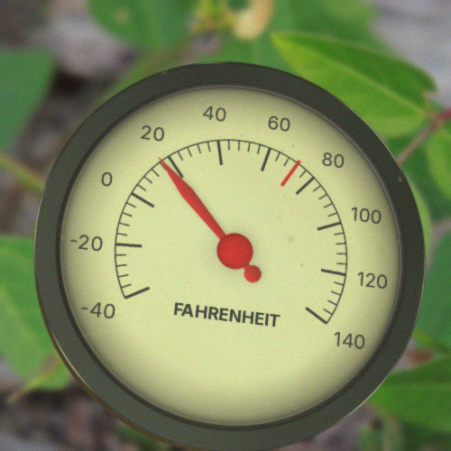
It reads value=16 unit=°F
